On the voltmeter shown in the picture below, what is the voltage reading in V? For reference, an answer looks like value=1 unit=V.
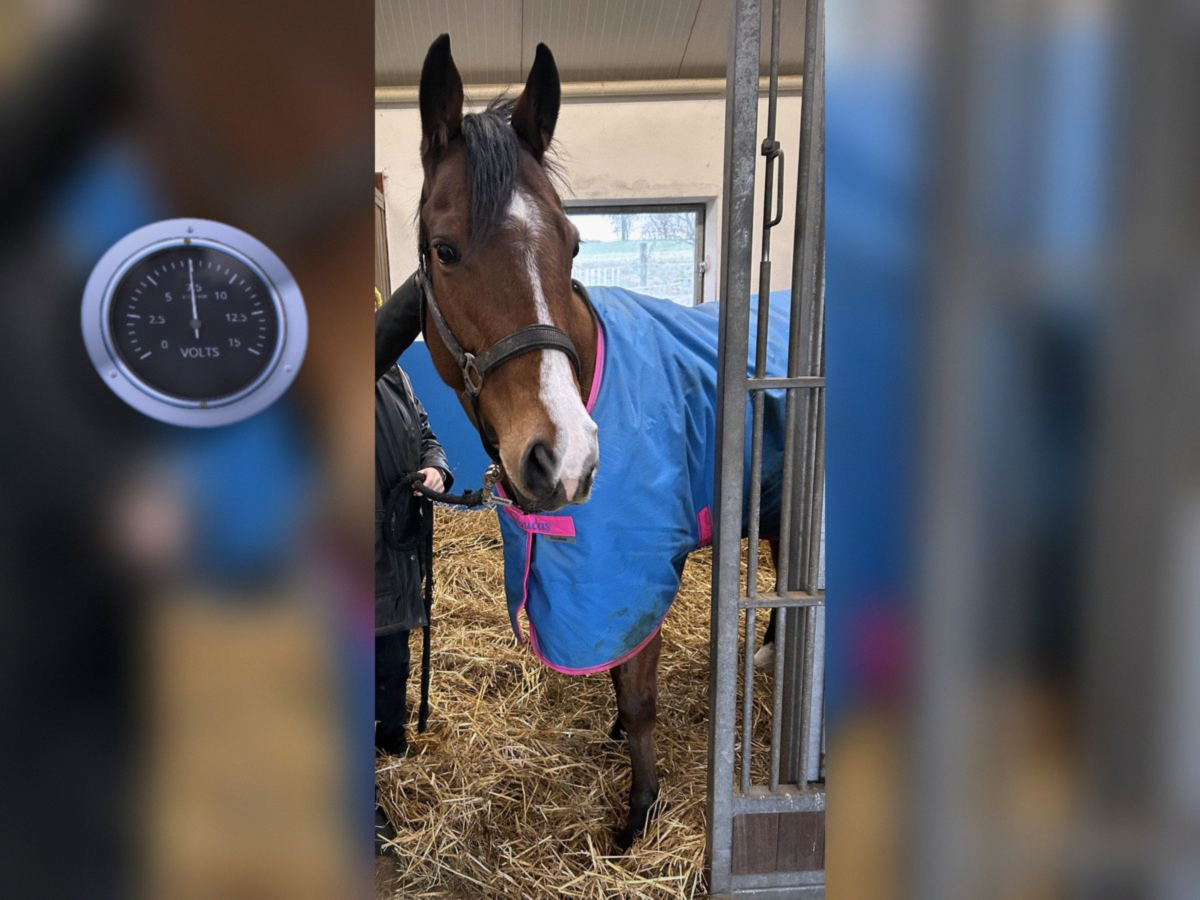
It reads value=7.5 unit=V
